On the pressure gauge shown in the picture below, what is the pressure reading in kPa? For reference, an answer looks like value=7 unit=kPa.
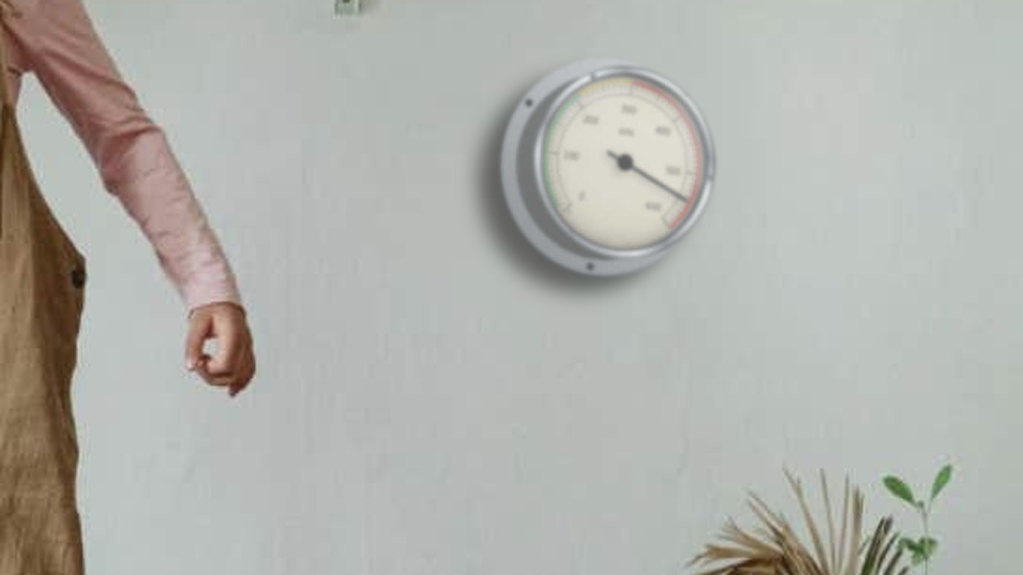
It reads value=550 unit=kPa
